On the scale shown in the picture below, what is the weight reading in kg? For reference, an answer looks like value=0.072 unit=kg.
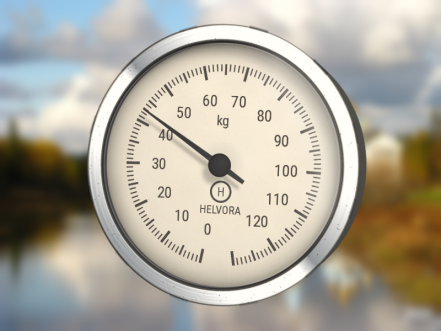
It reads value=43 unit=kg
